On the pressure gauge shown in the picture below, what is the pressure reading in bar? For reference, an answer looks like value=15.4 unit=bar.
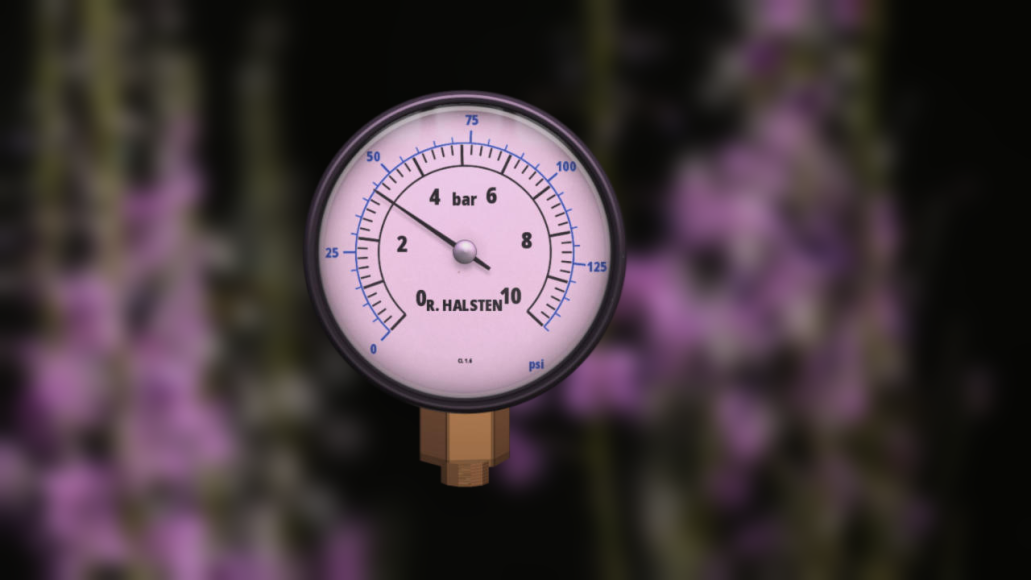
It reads value=3 unit=bar
